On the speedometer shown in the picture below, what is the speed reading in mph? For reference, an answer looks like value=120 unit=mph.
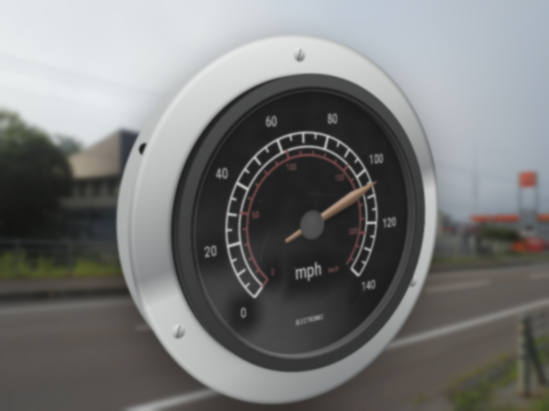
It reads value=105 unit=mph
